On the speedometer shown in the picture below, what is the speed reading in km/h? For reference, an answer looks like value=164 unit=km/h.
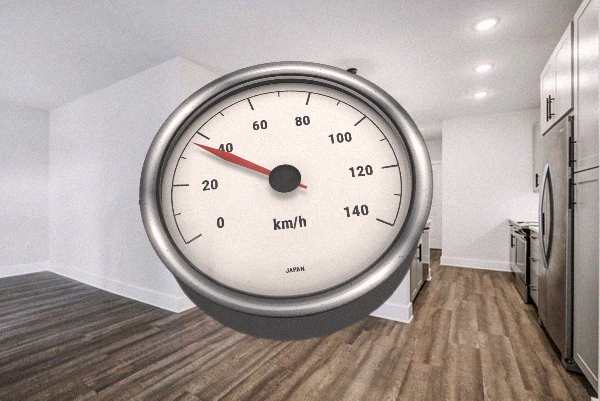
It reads value=35 unit=km/h
